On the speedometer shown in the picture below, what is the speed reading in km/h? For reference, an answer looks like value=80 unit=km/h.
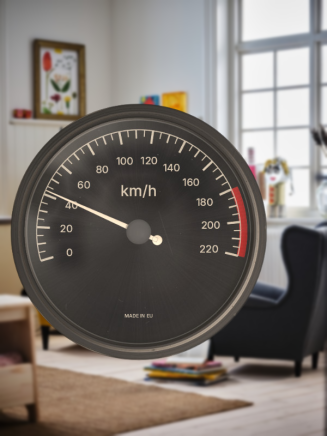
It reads value=42.5 unit=km/h
